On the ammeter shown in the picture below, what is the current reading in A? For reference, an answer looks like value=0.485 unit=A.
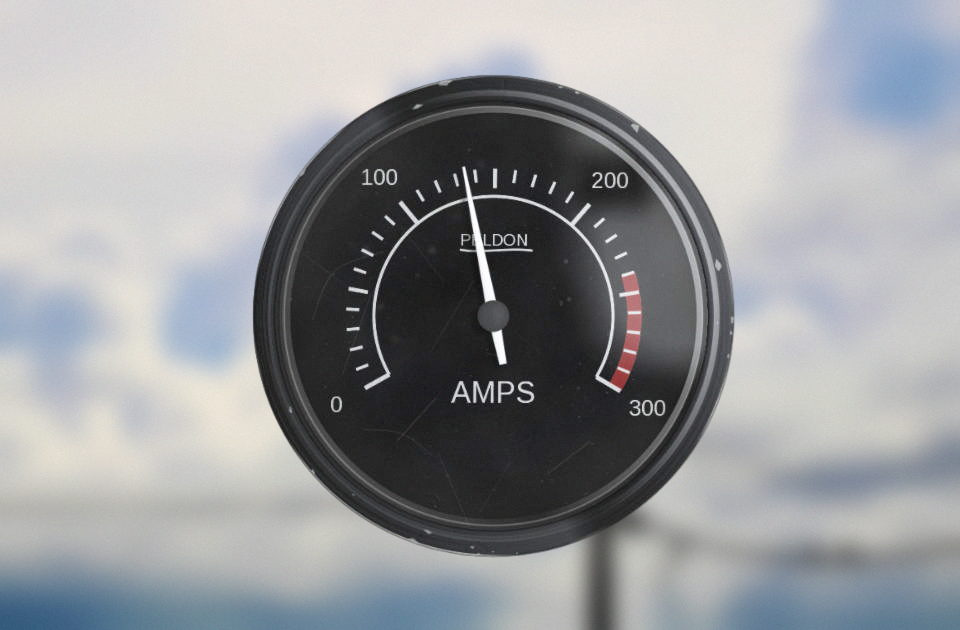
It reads value=135 unit=A
